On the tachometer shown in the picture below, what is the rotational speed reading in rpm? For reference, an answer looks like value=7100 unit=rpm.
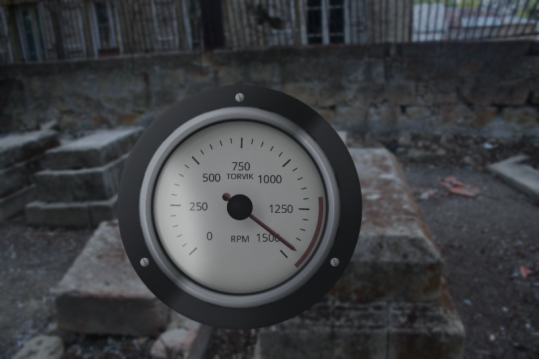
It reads value=1450 unit=rpm
